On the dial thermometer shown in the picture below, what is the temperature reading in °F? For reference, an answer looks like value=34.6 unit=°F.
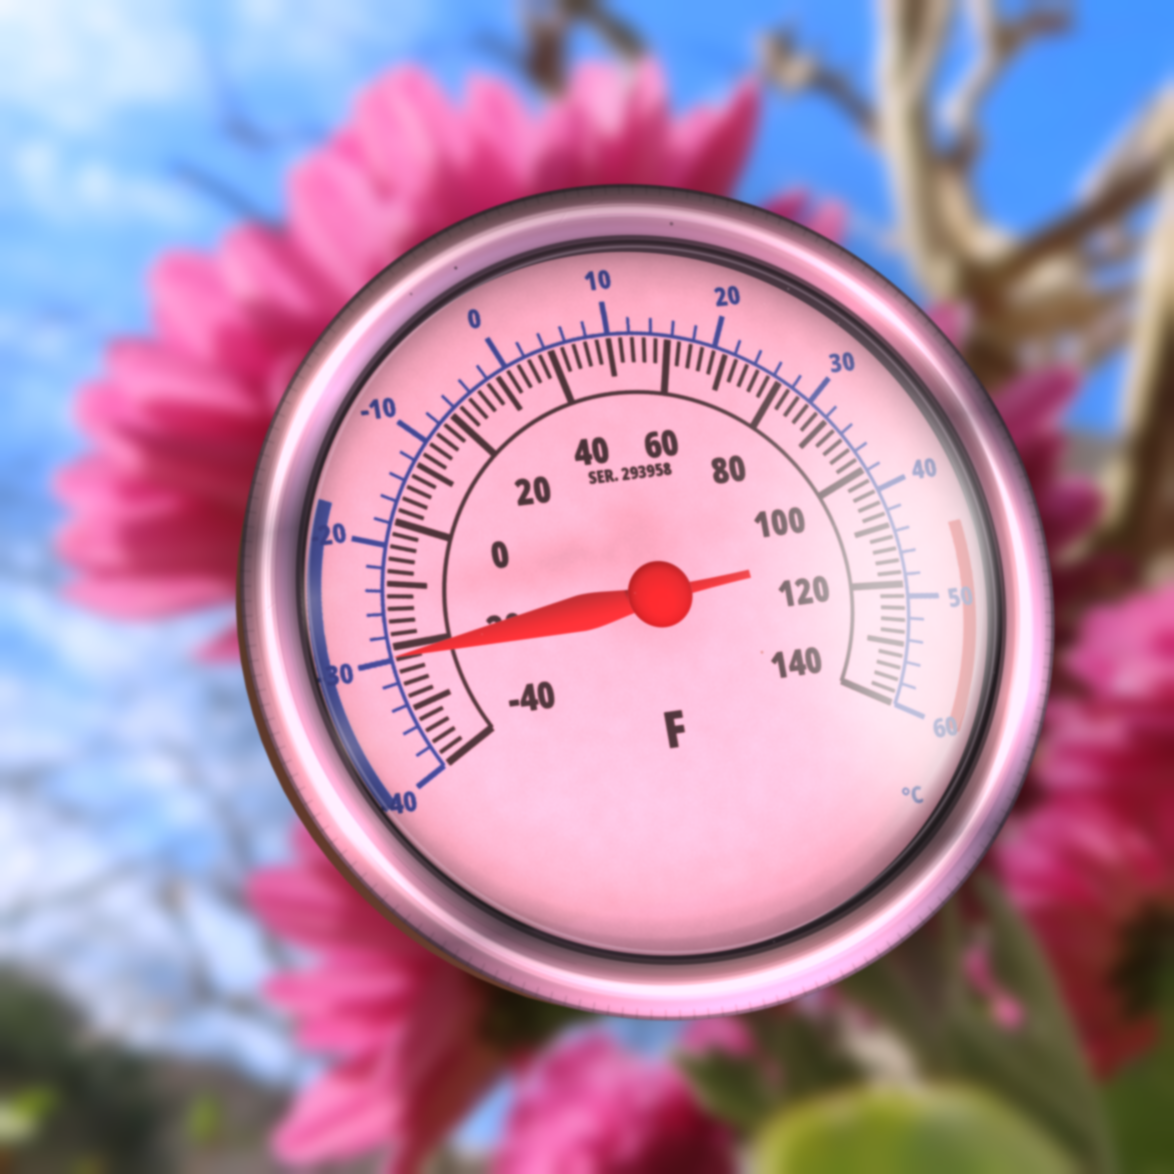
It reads value=-22 unit=°F
